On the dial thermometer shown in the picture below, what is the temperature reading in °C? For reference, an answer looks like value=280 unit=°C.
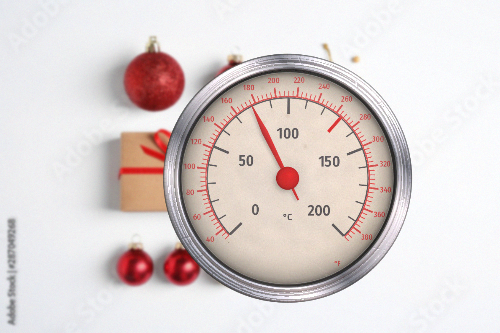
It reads value=80 unit=°C
